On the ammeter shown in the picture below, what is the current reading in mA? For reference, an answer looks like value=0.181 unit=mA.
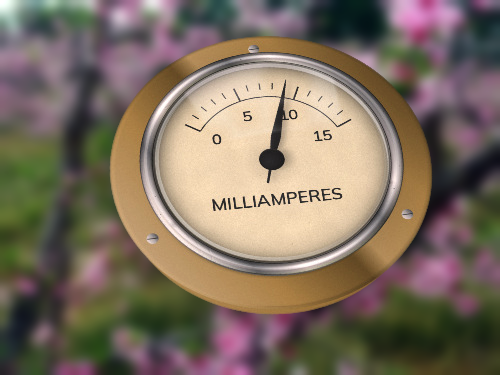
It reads value=9 unit=mA
